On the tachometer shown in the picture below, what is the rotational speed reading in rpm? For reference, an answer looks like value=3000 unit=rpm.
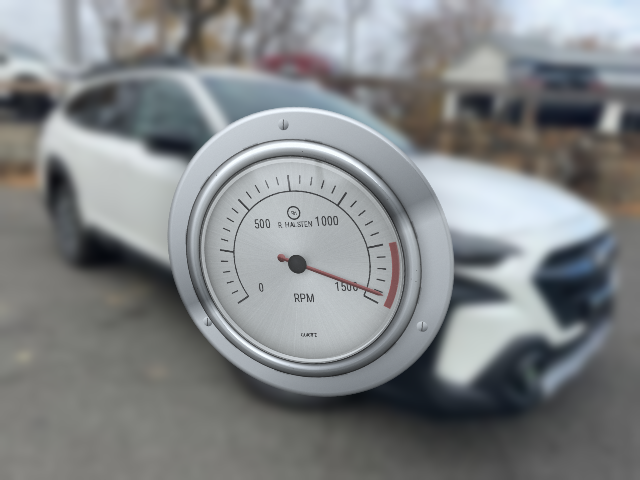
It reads value=1450 unit=rpm
